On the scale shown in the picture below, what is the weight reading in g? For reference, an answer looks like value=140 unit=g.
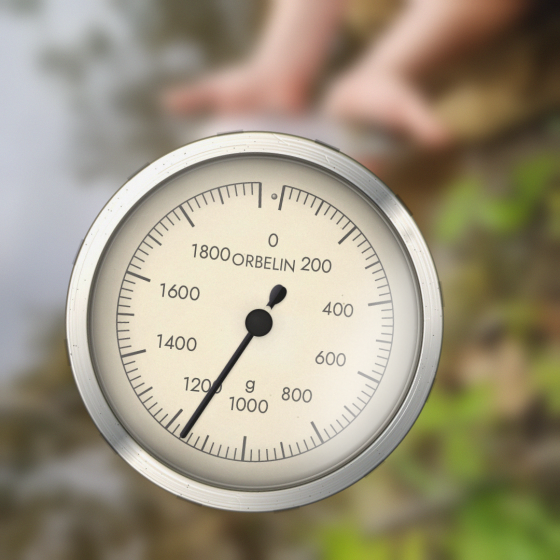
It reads value=1160 unit=g
